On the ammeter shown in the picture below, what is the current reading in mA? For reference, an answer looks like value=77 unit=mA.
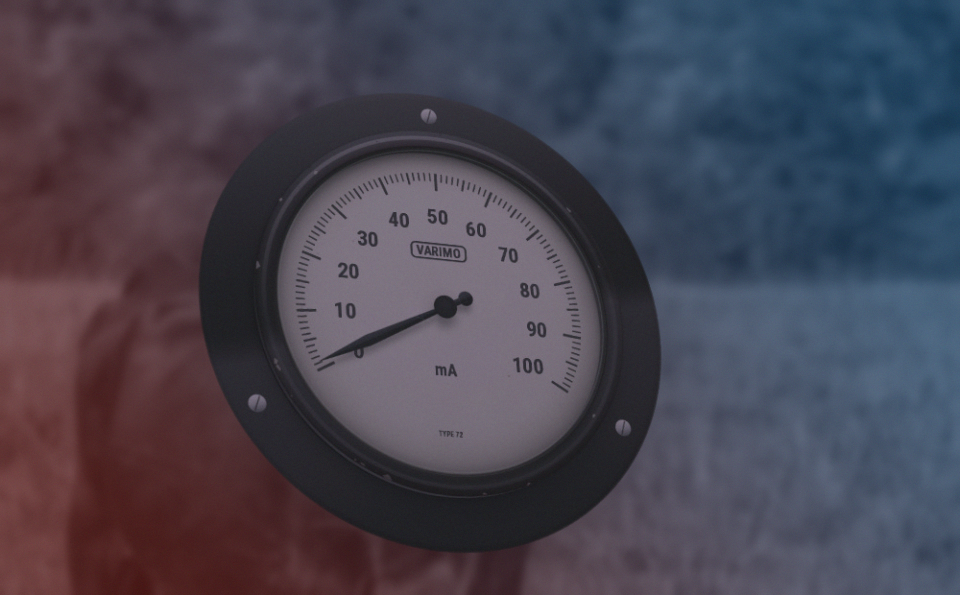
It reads value=1 unit=mA
